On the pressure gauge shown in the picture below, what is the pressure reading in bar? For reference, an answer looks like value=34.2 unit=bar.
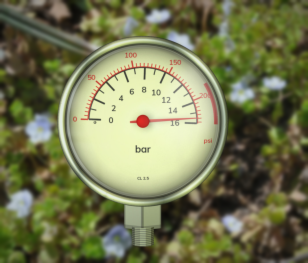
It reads value=15.5 unit=bar
